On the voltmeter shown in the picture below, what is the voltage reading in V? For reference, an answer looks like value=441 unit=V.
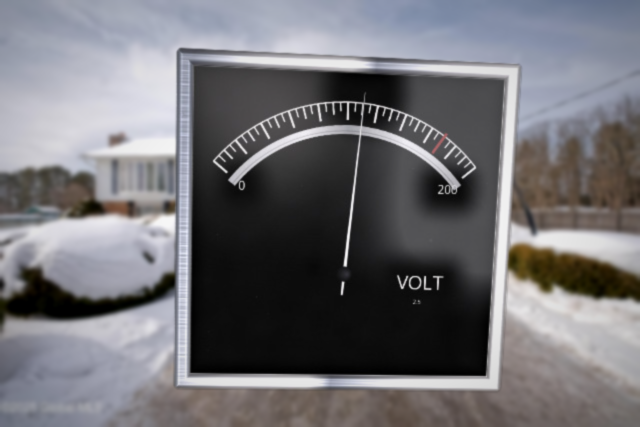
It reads value=110 unit=V
